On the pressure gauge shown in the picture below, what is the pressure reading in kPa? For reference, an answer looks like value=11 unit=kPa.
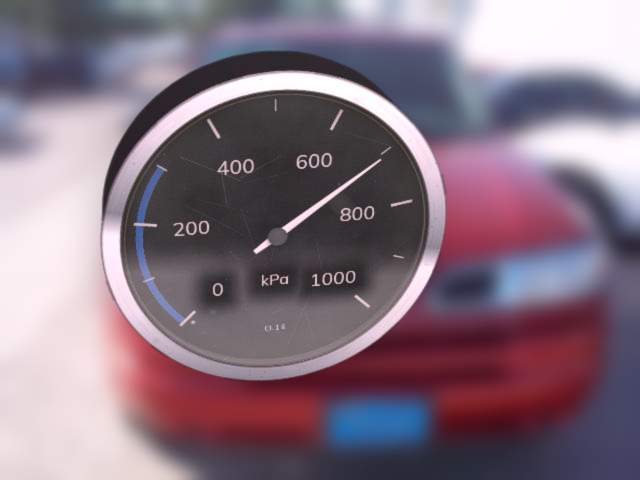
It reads value=700 unit=kPa
